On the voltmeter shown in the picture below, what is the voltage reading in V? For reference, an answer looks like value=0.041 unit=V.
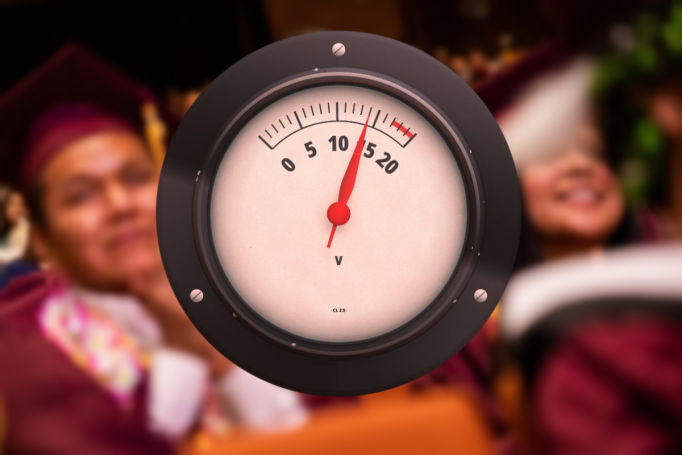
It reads value=14 unit=V
